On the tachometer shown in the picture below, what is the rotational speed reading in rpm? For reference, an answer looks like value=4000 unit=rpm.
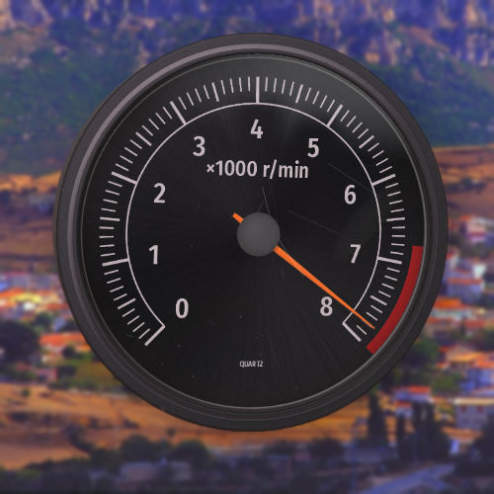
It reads value=7800 unit=rpm
